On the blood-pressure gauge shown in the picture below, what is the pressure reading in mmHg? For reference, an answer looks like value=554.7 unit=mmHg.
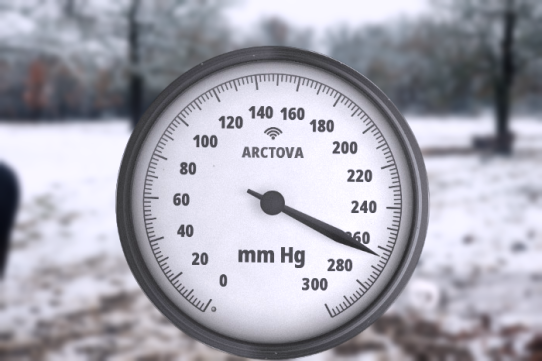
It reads value=264 unit=mmHg
